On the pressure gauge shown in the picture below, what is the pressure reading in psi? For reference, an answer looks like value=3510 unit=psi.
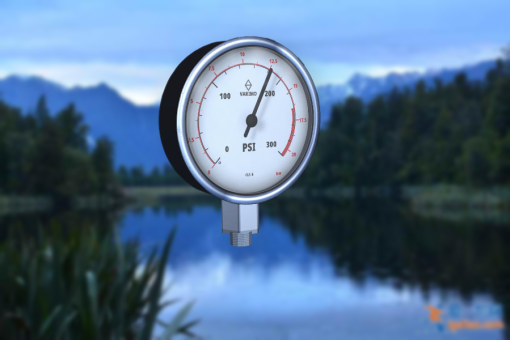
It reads value=180 unit=psi
